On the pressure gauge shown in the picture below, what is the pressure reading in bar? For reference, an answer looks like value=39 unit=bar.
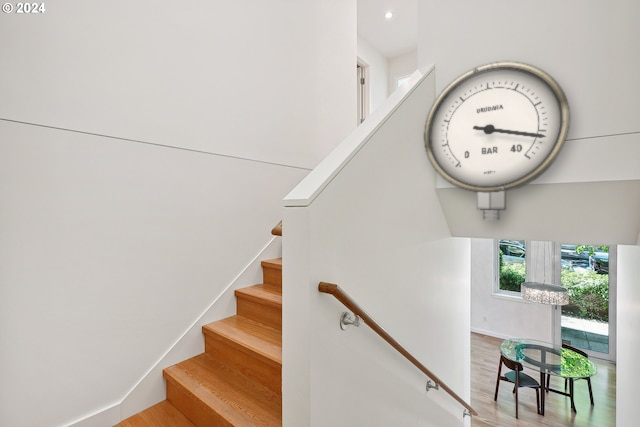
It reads value=36 unit=bar
